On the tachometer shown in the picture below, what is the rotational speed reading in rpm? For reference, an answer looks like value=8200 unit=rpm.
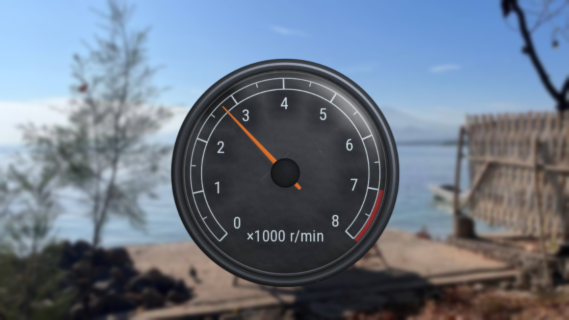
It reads value=2750 unit=rpm
